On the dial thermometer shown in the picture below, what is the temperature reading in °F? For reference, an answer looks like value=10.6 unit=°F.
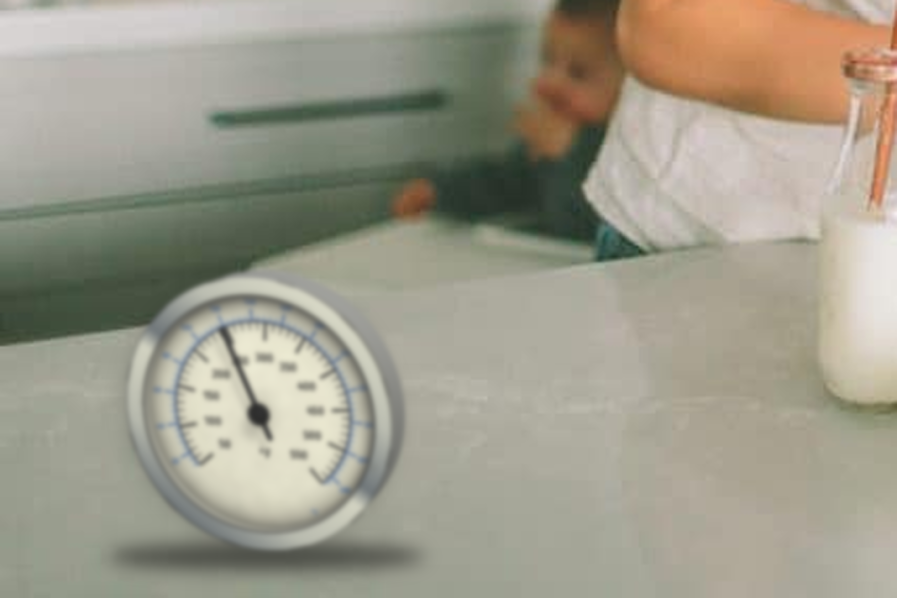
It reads value=250 unit=°F
